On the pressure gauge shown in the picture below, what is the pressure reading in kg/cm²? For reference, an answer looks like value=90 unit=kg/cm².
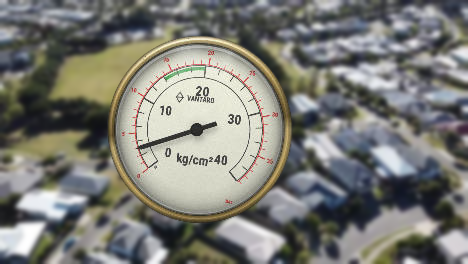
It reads value=3 unit=kg/cm²
